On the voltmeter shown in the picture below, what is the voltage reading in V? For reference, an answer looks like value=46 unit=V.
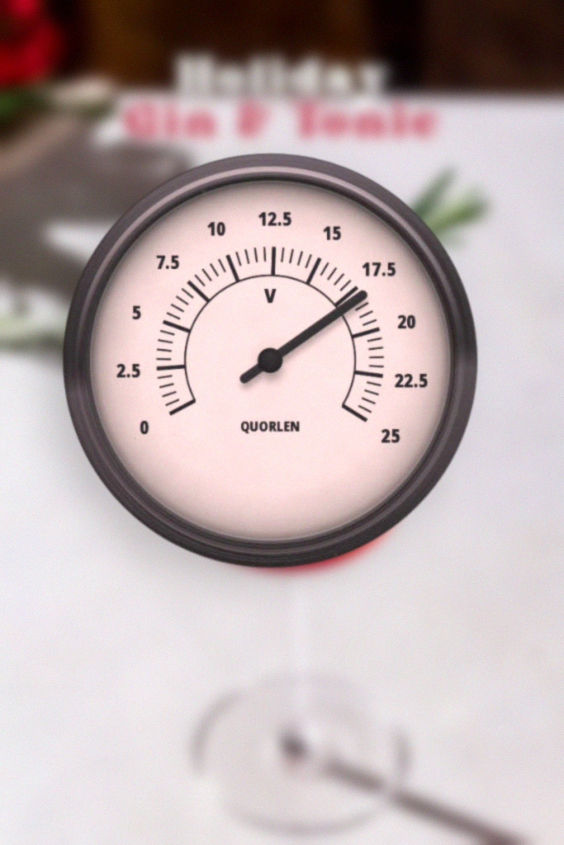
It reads value=18 unit=V
